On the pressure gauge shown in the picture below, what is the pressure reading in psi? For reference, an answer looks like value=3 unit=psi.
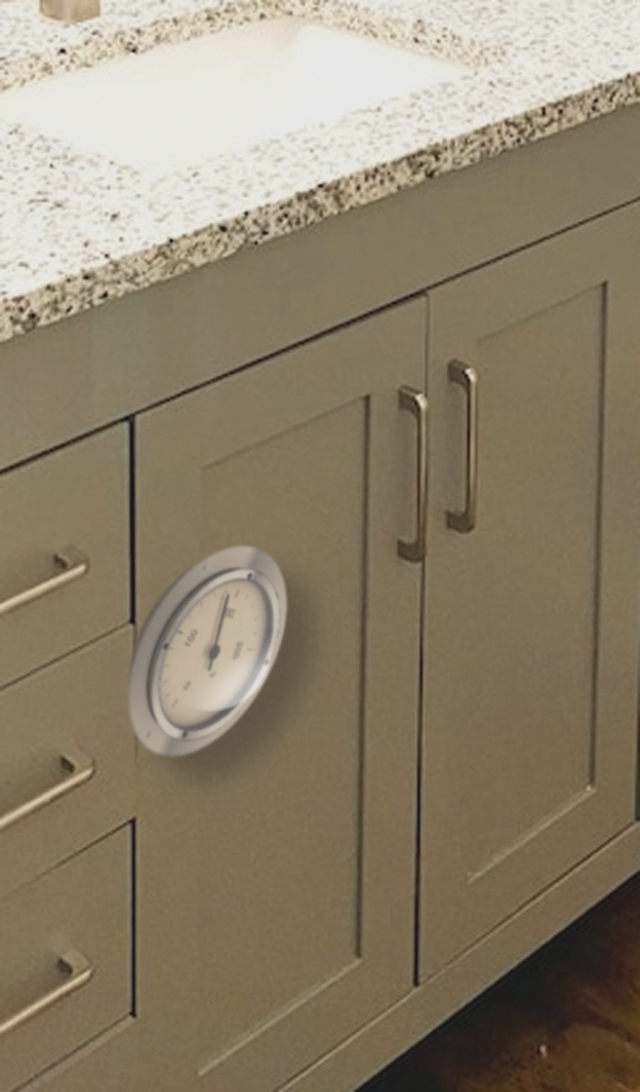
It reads value=180 unit=psi
